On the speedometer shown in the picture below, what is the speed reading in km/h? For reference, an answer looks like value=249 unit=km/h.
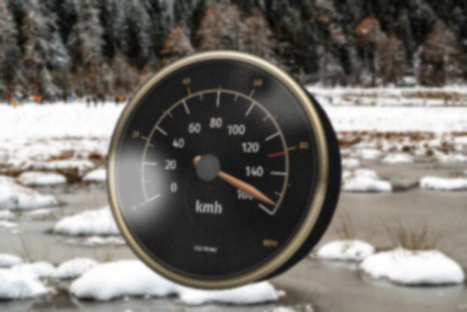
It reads value=155 unit=km/h
